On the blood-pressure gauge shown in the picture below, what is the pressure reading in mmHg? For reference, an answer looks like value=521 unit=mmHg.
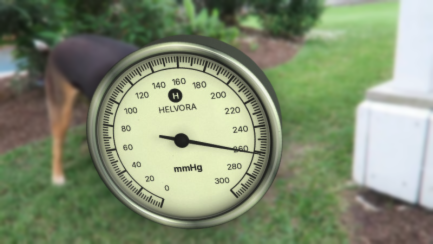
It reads value=260 unit=mmHg
